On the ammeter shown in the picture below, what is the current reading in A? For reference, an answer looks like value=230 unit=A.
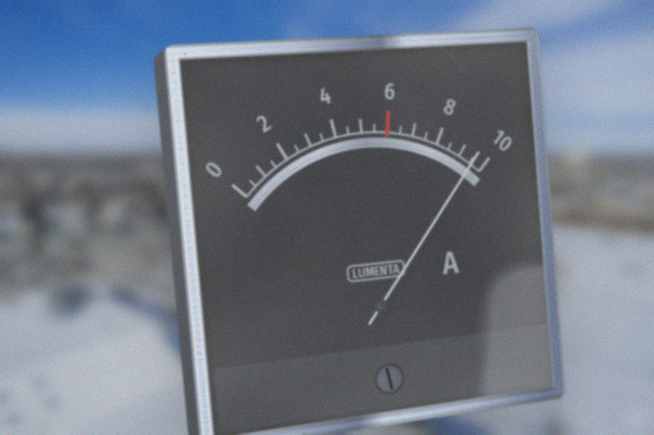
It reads value=9.5 unit=A
